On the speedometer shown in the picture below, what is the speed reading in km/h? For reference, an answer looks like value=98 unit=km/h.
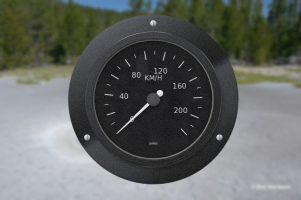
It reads value=0 unit=km/h
